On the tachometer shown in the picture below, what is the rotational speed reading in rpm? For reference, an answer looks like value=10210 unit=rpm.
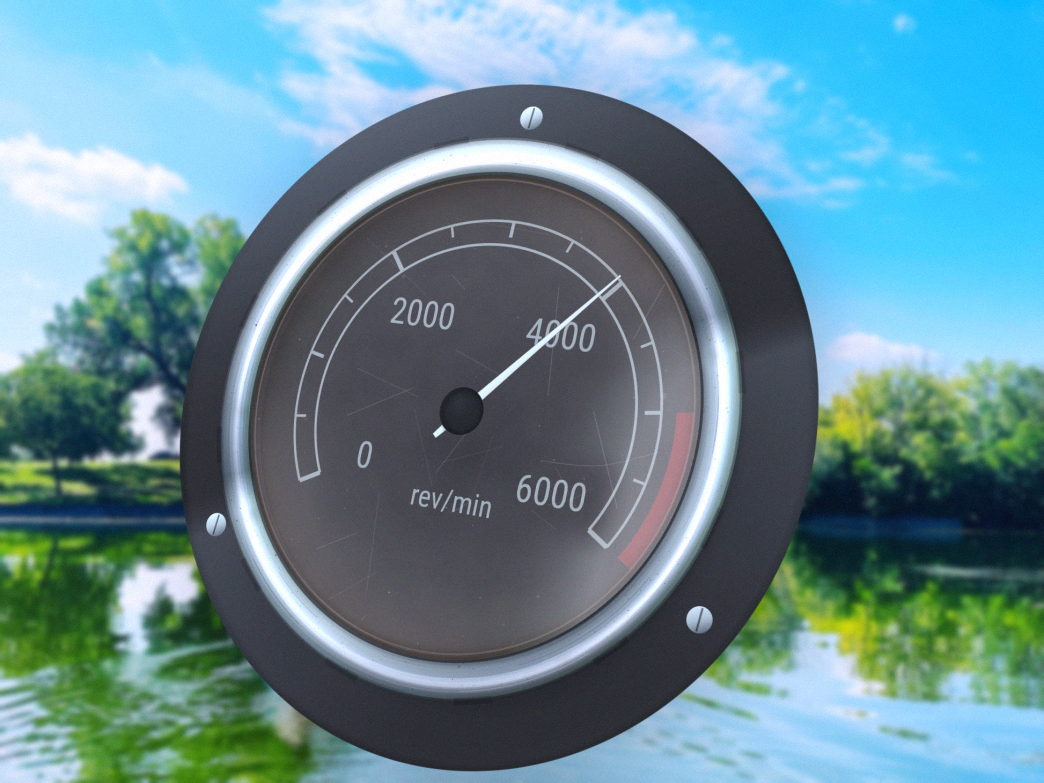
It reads value=4000 unit=rpm
